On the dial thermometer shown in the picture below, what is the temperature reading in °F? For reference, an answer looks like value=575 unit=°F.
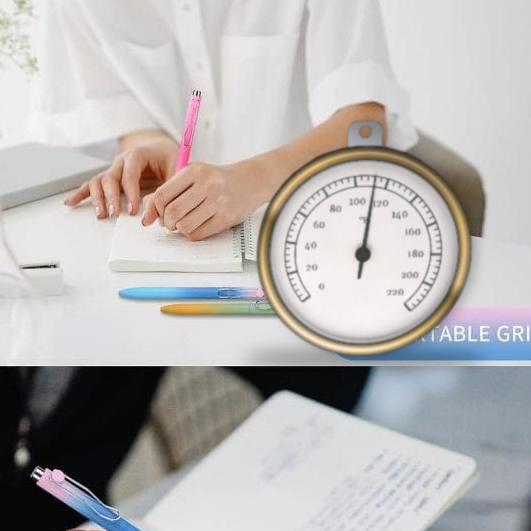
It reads value=112 unit=°F
